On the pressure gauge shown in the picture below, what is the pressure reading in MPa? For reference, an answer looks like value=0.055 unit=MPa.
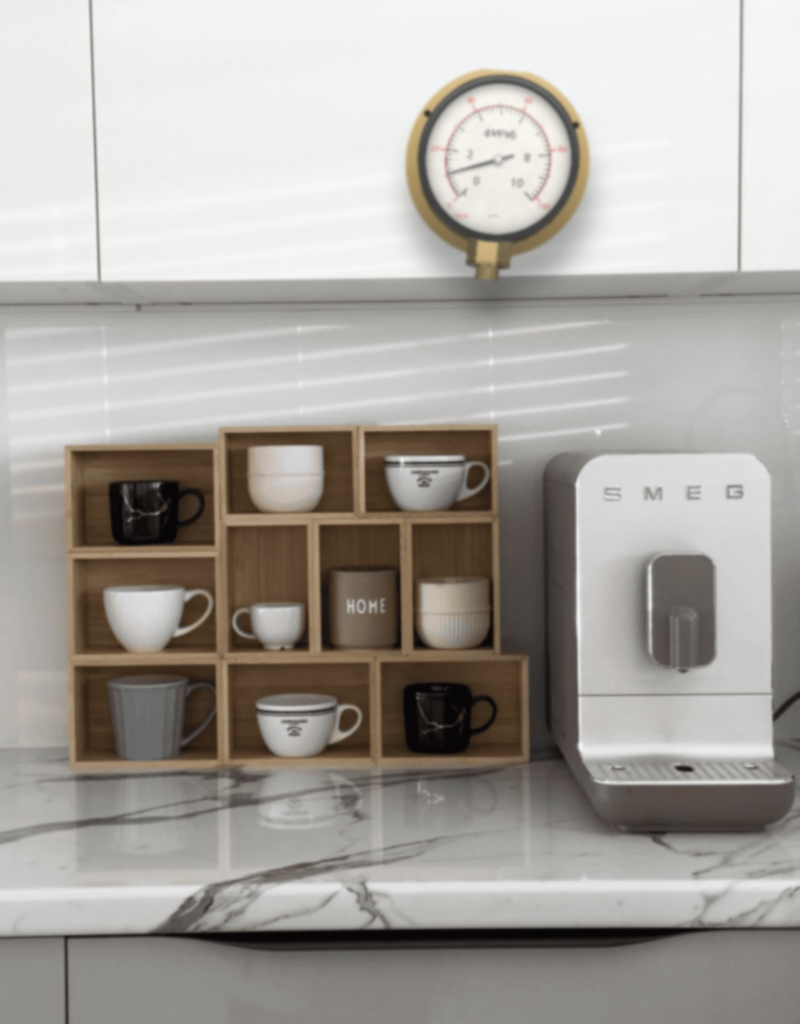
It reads value=1 unit=MPa
